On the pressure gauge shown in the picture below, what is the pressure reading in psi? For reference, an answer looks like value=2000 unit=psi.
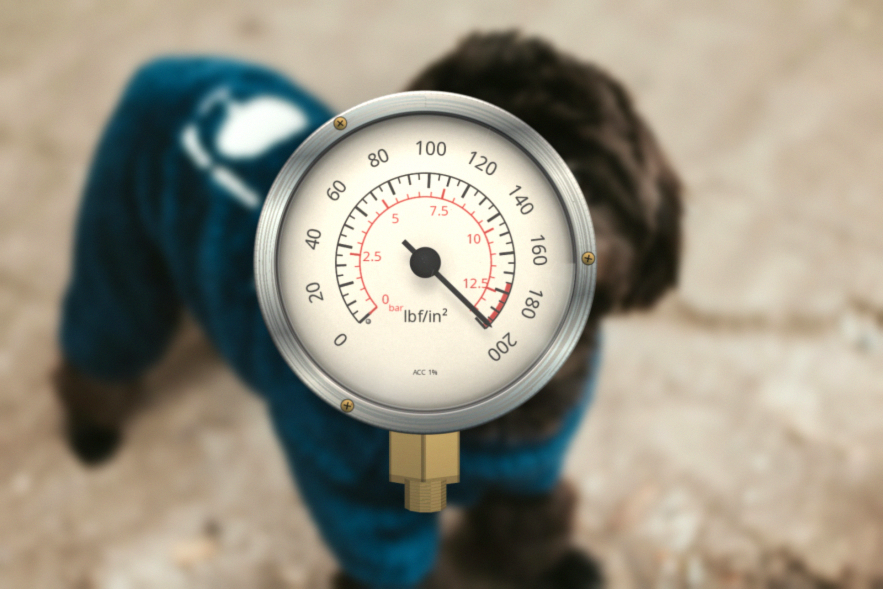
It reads value=197.5 unit=psi
